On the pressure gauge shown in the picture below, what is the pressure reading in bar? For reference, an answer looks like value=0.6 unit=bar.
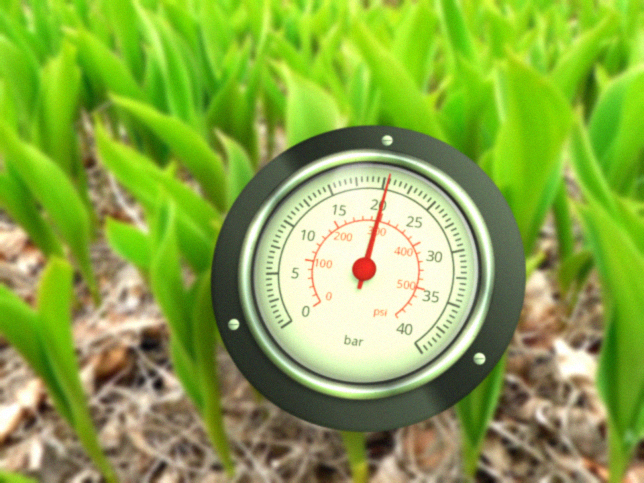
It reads value=20.5 unit=bar
